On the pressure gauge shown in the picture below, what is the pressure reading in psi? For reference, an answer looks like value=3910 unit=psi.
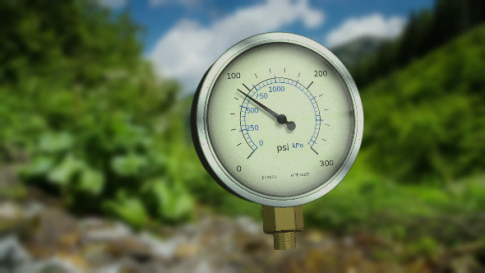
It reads value=90 unit=psi
